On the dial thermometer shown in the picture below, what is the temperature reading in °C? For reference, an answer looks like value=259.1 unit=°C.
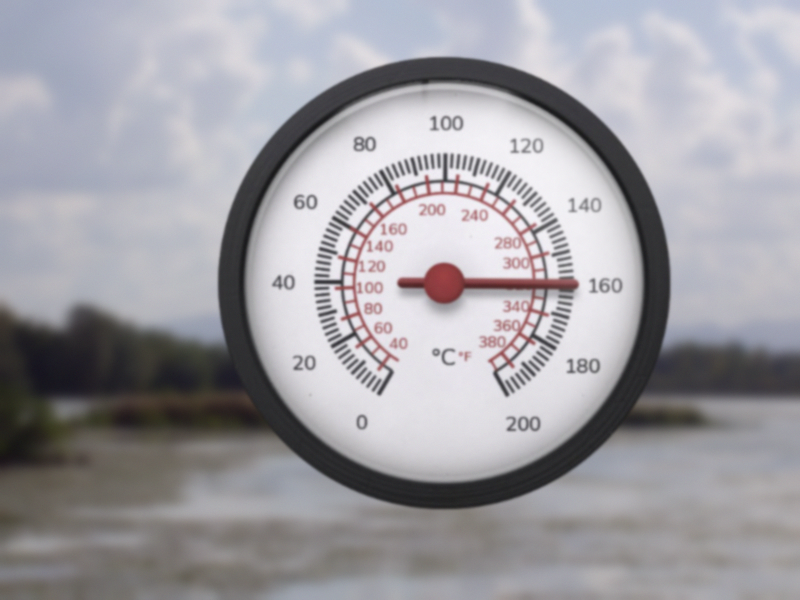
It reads value=160 unit=°C
